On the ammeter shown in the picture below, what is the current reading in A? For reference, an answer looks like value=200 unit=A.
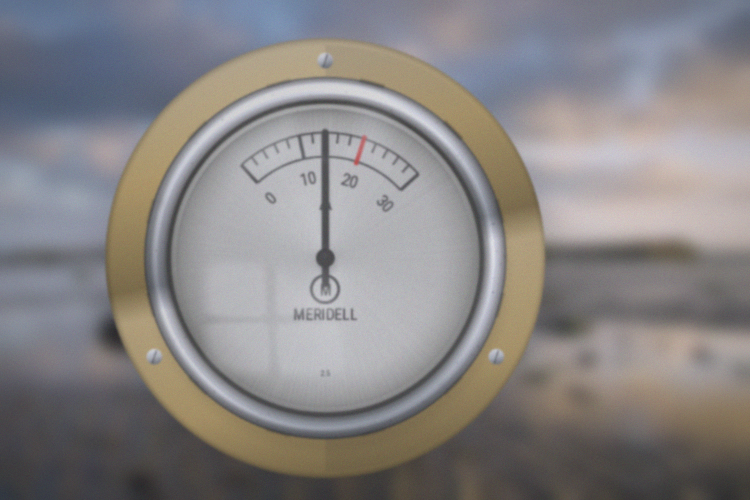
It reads value=14 unit=A
